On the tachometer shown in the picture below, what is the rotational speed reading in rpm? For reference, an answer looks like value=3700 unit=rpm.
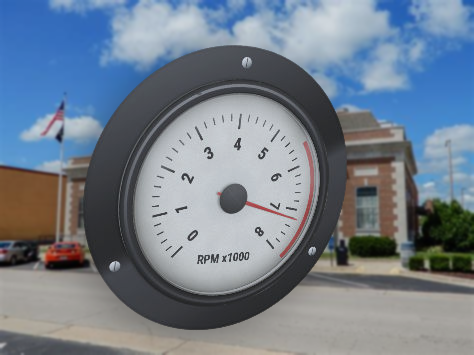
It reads value=7200 unit=rpm
